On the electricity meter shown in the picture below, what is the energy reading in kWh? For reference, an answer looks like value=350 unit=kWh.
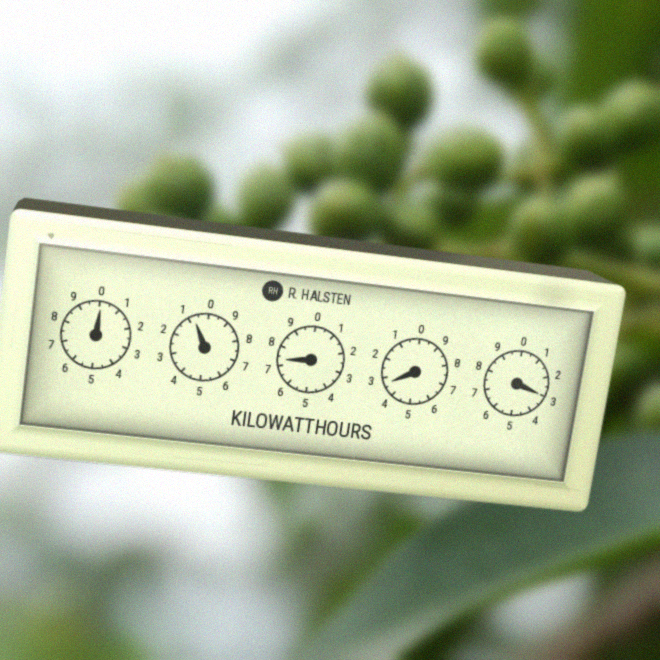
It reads value=733 unit=kWh
